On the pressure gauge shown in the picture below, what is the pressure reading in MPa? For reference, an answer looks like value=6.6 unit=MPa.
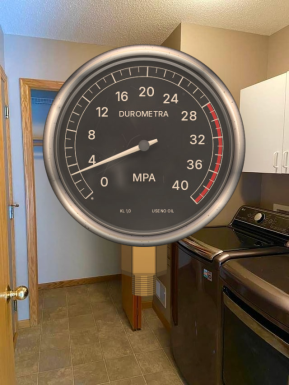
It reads value=3 unit=MPa
